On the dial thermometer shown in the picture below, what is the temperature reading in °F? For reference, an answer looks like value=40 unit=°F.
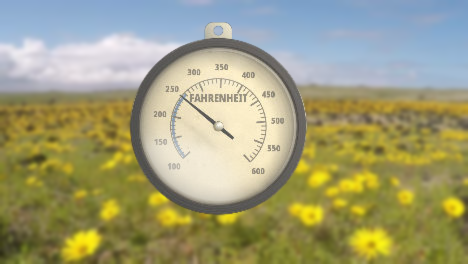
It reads value=250 unit=°F
